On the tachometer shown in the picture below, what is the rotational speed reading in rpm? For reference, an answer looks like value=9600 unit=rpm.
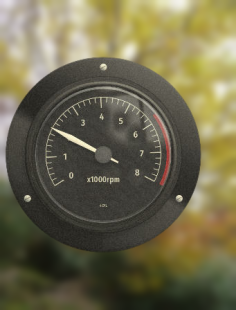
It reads value=2000 unit=rpm
